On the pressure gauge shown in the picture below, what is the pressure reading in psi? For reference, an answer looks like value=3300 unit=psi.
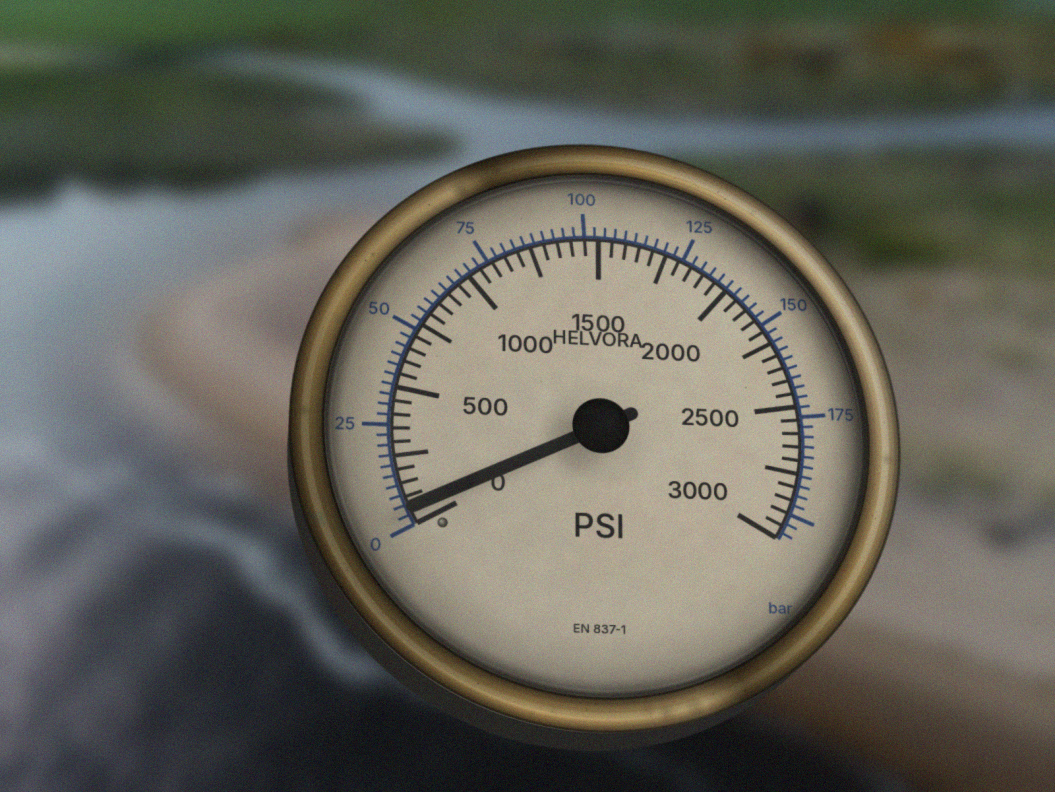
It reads value=50 unit=psi
